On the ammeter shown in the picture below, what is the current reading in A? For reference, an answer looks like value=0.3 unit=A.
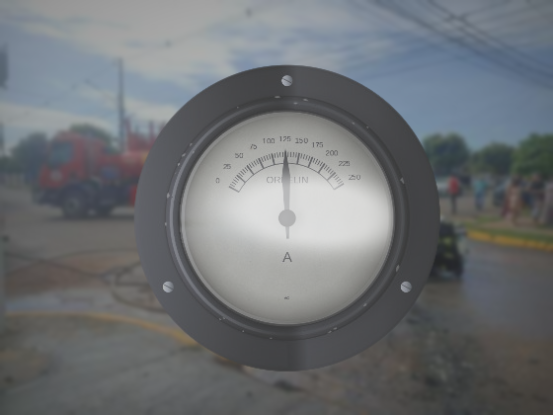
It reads value=125 unit=A
